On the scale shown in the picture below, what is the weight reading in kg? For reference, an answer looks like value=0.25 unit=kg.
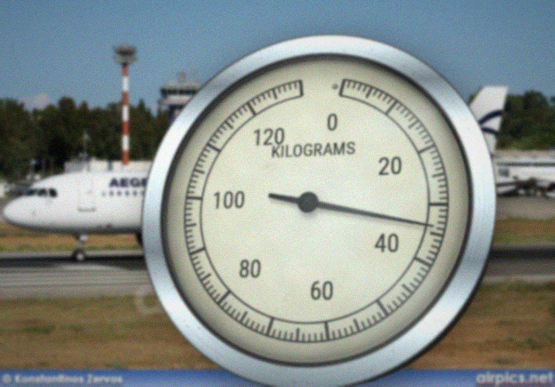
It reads value=34 unit=kg
